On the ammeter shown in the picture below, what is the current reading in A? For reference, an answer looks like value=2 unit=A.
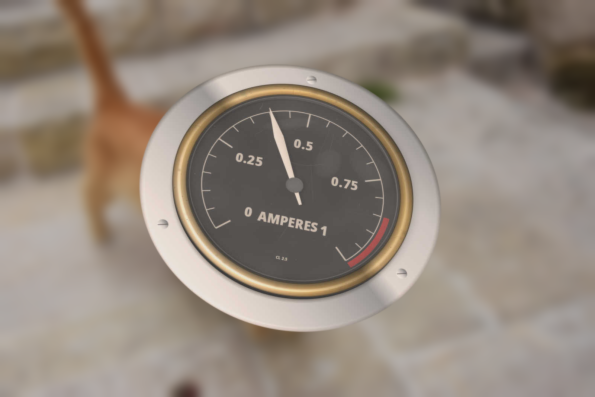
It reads value=0.4 unit=A
